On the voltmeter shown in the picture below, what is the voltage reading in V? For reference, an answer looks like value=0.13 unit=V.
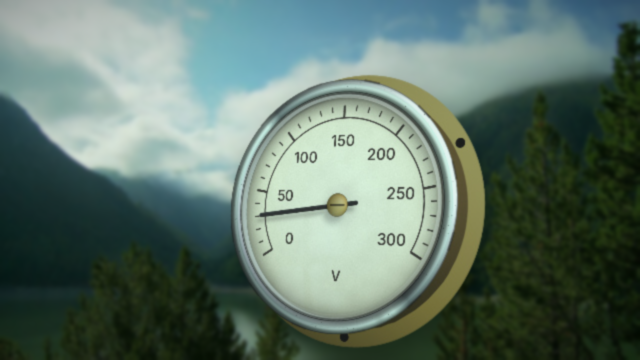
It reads value=30 unit=V
